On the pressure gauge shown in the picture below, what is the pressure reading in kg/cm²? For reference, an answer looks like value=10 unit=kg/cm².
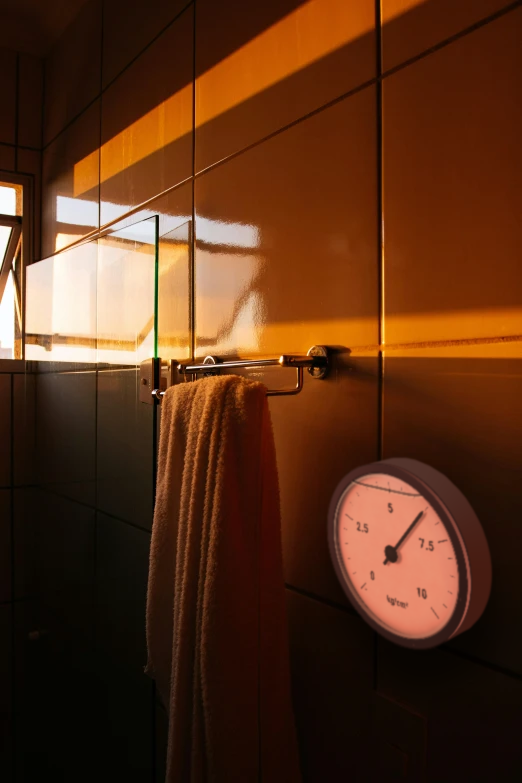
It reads value=6.5 unit=kg/cm²
